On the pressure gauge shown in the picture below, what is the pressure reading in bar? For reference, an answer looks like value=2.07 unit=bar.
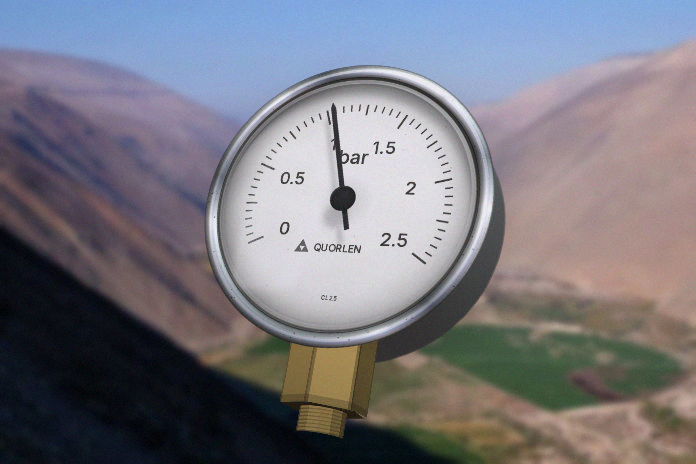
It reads value=1.05 unit=bar
